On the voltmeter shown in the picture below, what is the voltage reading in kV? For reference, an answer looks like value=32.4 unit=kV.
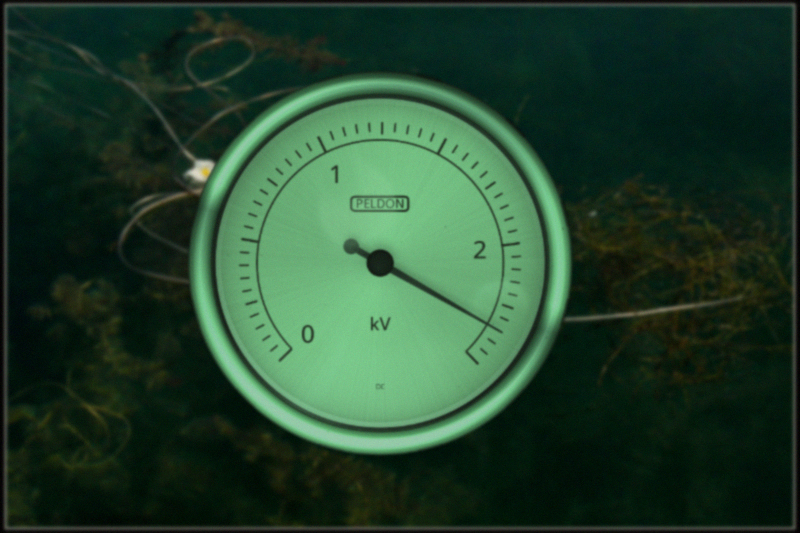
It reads value=2.35 unit=kV
